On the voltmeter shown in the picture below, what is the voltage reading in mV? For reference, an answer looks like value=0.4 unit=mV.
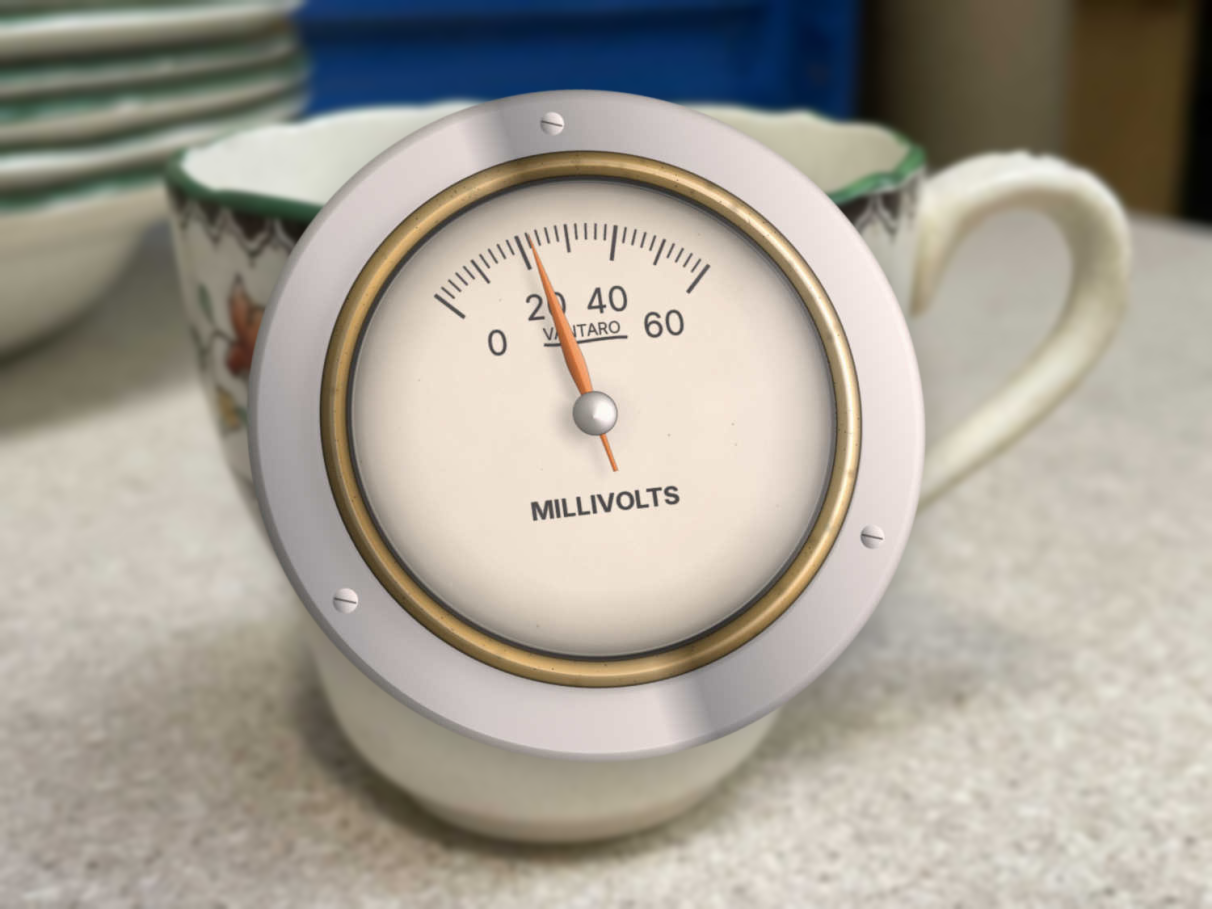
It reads value=22 unit=mV
